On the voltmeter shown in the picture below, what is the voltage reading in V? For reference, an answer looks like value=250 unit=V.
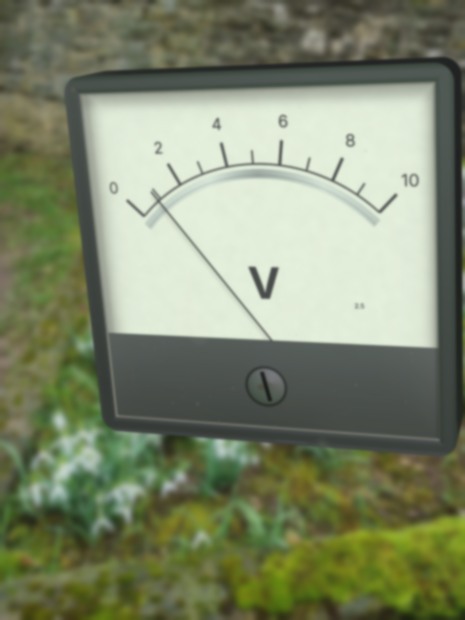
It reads value=1 unit=V
